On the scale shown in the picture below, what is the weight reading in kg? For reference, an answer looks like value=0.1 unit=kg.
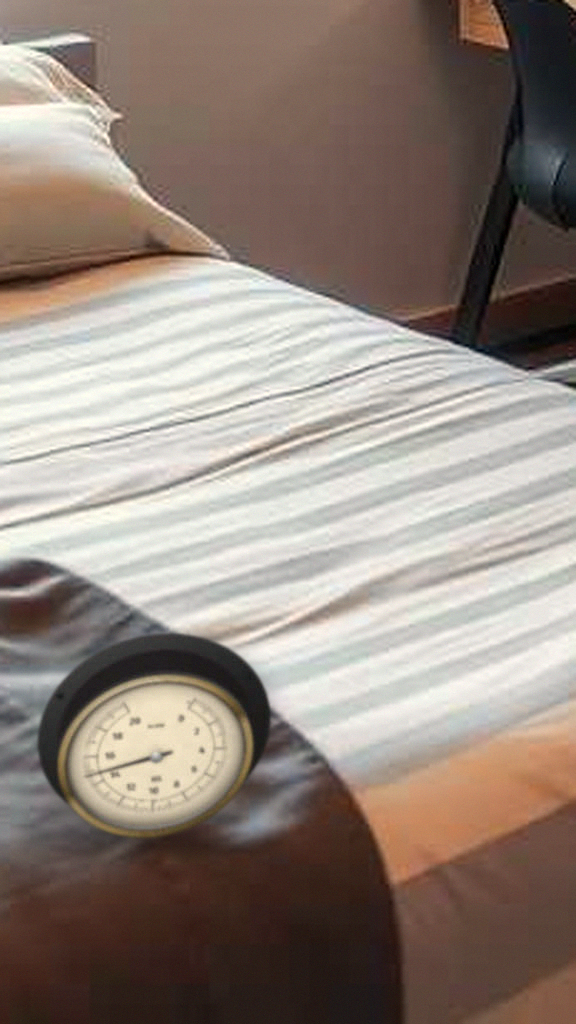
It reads value=15 unit=kg
